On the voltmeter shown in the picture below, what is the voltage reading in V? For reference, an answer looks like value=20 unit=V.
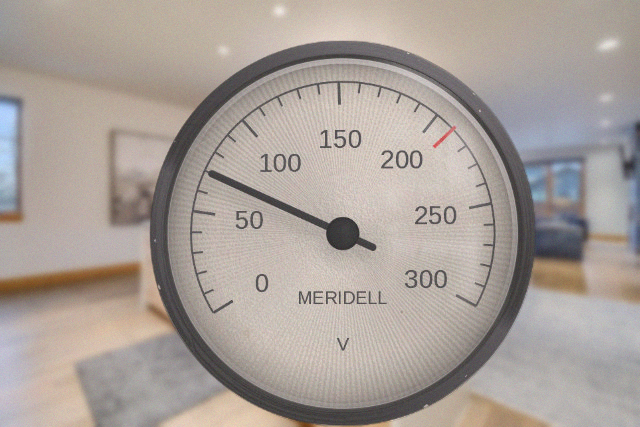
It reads value=70 unit=V
